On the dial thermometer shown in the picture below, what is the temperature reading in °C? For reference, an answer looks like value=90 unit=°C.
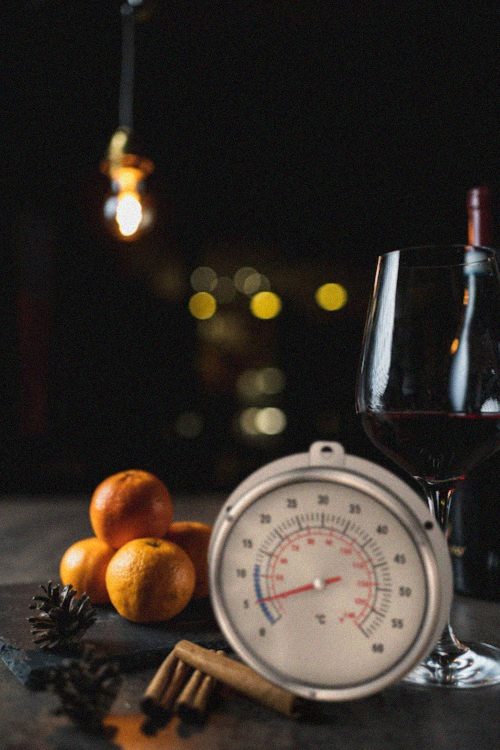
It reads value=5 unit=°C
